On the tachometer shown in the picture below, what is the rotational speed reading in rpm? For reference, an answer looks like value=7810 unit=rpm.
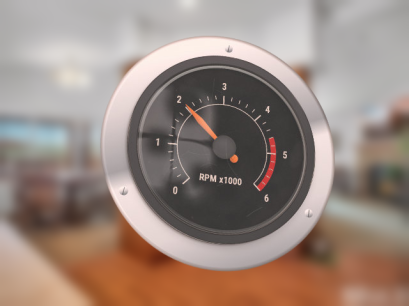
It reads value=2000 unit=rpm
